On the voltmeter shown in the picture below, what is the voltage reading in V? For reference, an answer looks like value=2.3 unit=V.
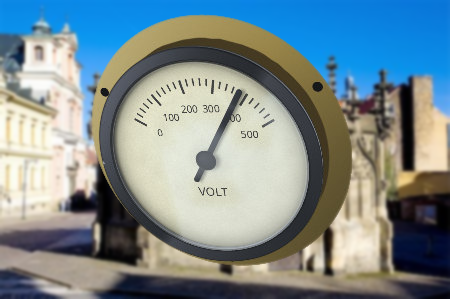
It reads value=380 unit=V
